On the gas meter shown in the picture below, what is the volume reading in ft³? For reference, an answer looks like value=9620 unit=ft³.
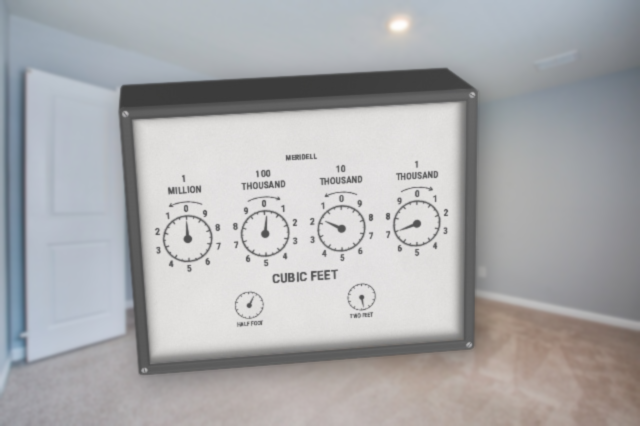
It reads value=1700 unit=ft³
